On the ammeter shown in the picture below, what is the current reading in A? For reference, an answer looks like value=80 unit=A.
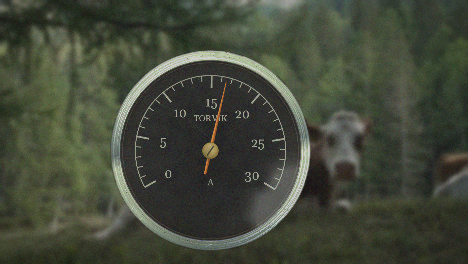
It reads value=16.5 unit=A
